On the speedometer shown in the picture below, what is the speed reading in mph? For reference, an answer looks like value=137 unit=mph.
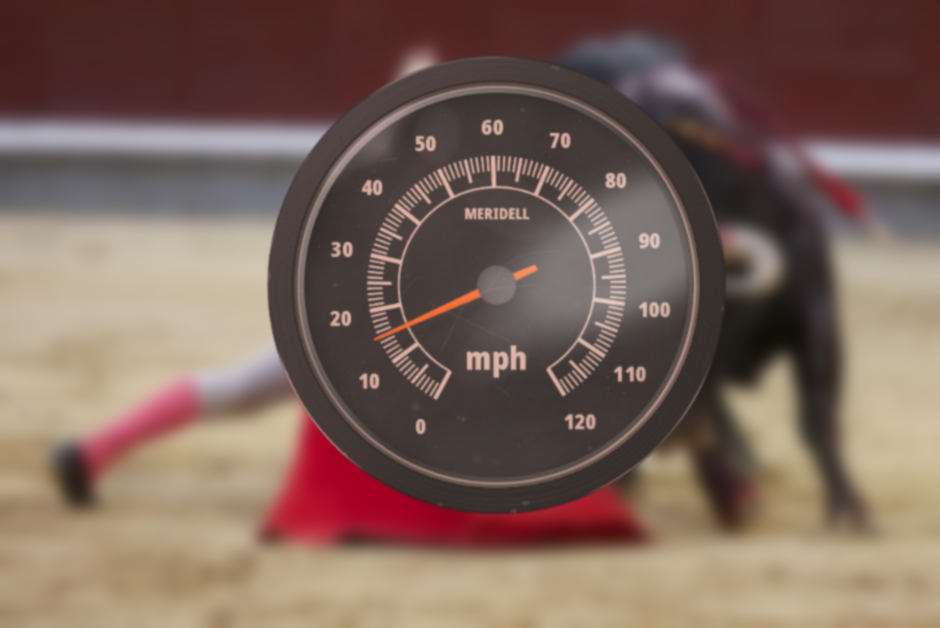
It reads value=15 unit=mph
